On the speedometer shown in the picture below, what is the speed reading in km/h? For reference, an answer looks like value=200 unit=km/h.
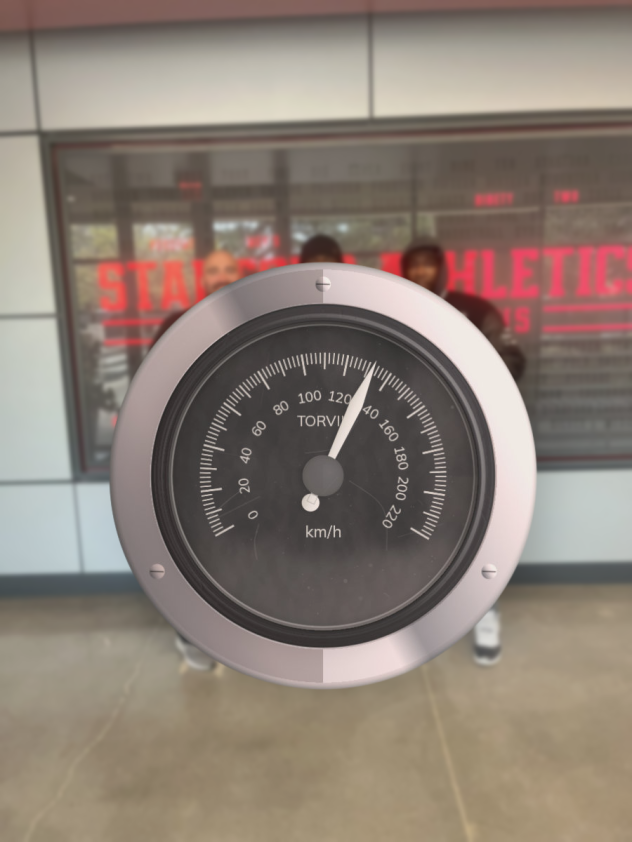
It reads value=132 unit=km/h
